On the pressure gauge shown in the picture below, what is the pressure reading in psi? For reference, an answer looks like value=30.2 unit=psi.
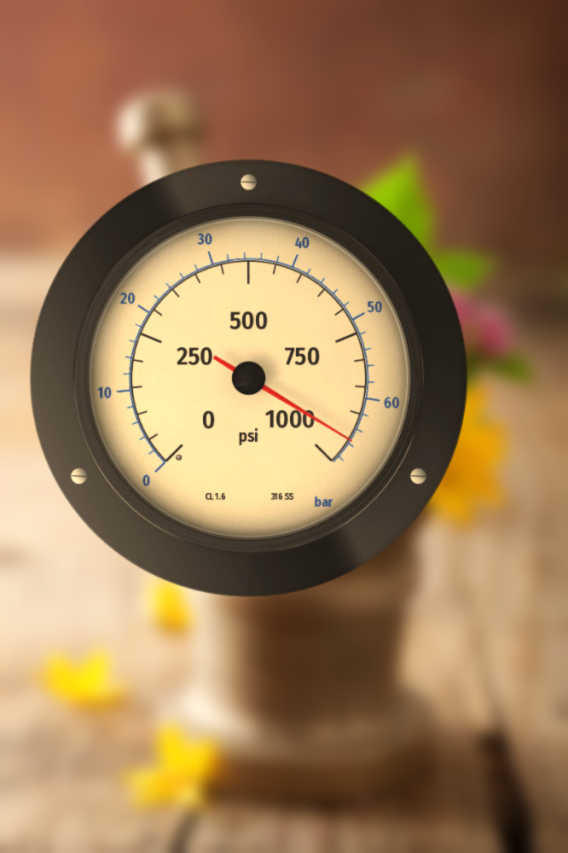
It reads value=950 unit=psi
